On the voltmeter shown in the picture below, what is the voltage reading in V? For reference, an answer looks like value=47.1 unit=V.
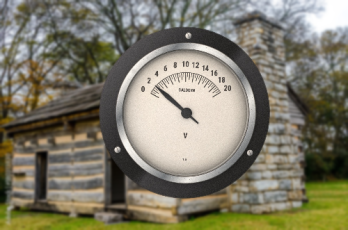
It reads value=2 unit=V
